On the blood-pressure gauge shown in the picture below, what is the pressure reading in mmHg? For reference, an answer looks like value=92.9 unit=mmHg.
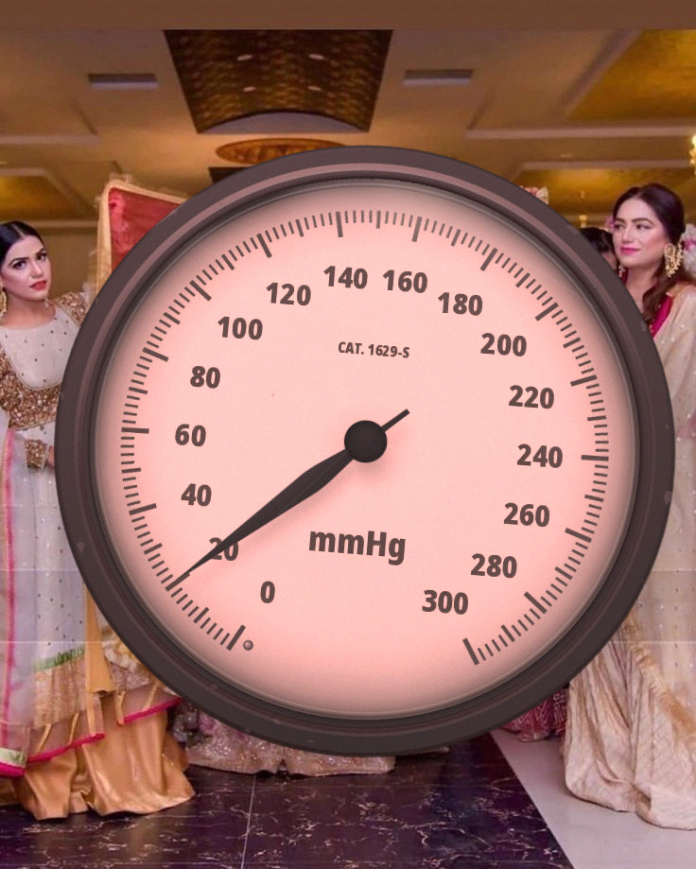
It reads value=20 unit=mmHg
